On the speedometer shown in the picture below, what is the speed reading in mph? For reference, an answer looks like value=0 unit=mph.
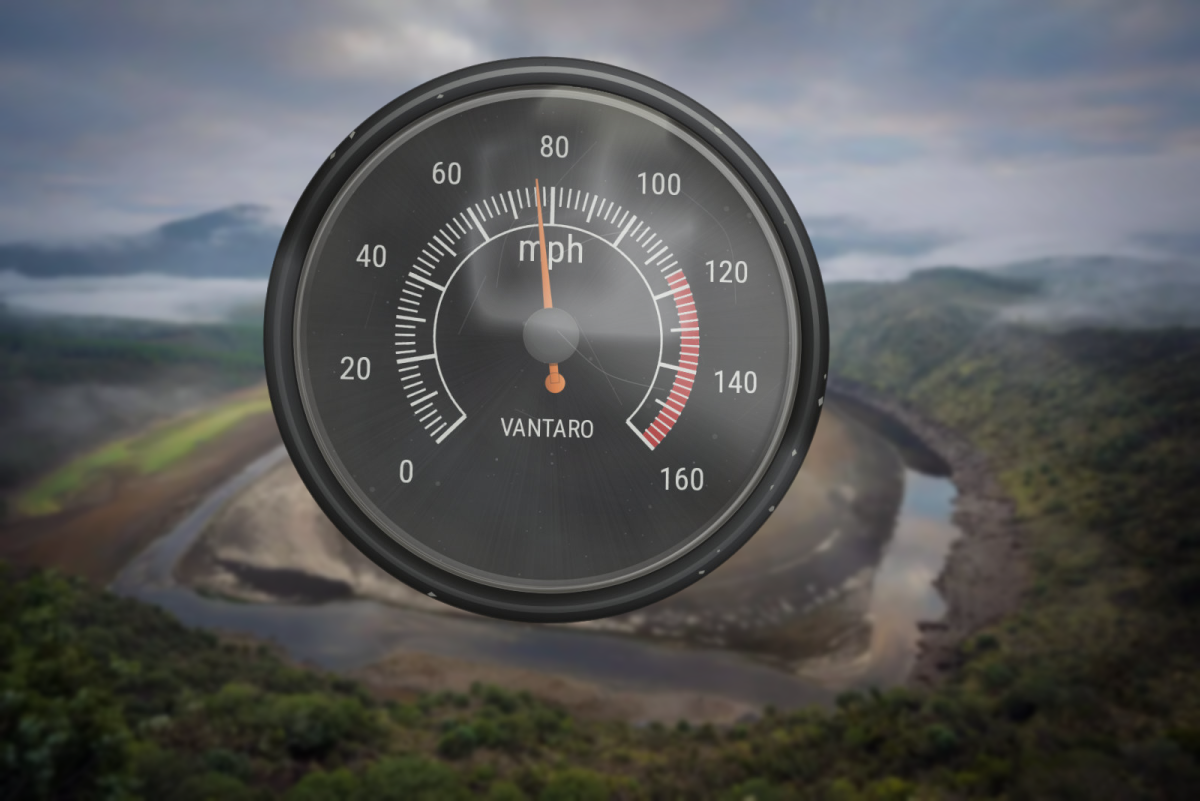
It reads value=76 unit=mph
